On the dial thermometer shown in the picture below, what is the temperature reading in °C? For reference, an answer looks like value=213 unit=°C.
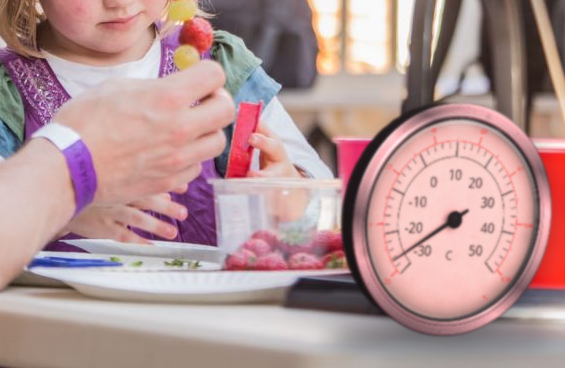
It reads value=-26 unit=°C
